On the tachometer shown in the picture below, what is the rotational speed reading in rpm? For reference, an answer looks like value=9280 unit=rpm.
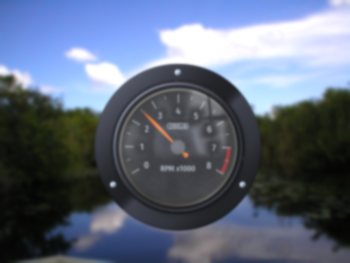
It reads value=2500 unit=rpm
